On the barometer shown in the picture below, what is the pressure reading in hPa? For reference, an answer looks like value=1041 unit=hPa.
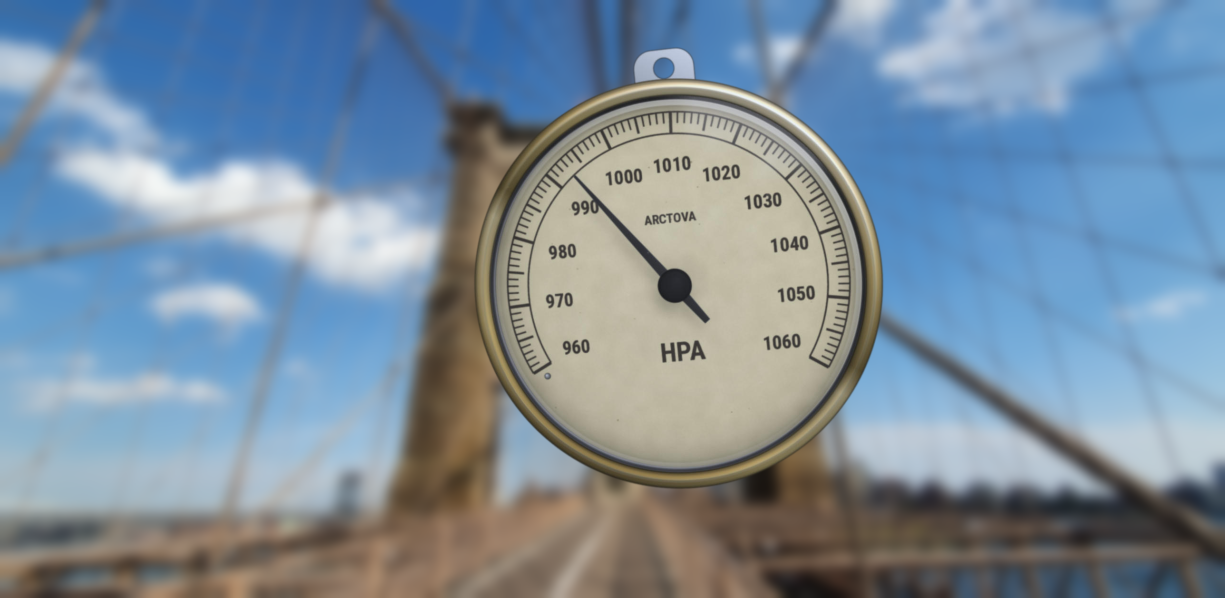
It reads value=993 unit=hPa
